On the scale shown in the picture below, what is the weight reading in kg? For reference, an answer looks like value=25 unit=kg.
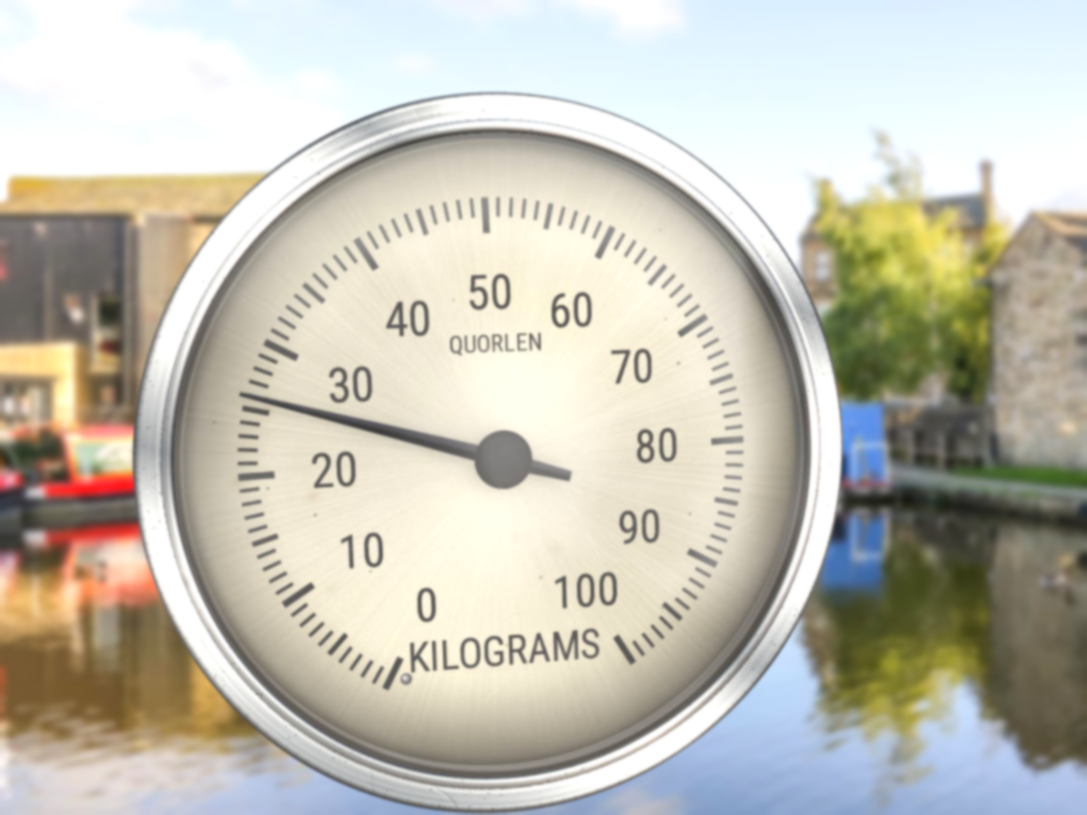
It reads value=26 unit=kg
